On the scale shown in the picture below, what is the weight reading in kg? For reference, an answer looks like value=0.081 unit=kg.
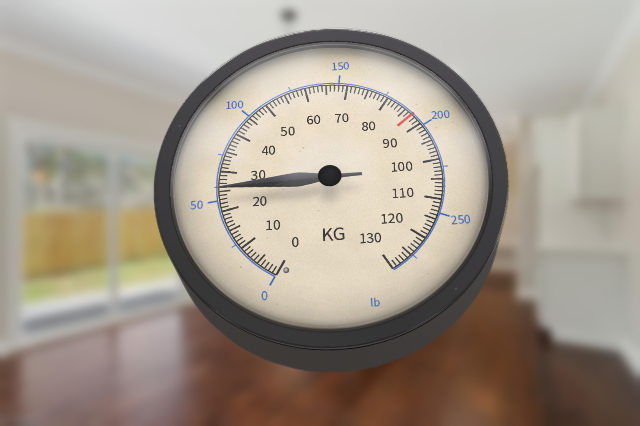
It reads value=25 unit=kg
